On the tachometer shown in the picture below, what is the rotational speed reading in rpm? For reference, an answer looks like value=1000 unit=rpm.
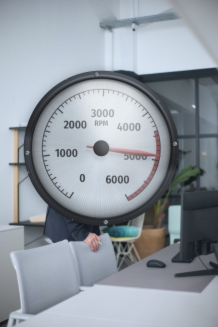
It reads value=4900 unit=rpm
